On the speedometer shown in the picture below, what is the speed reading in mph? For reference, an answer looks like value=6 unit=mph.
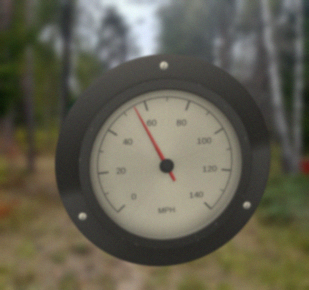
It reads value=55 unit=mph
